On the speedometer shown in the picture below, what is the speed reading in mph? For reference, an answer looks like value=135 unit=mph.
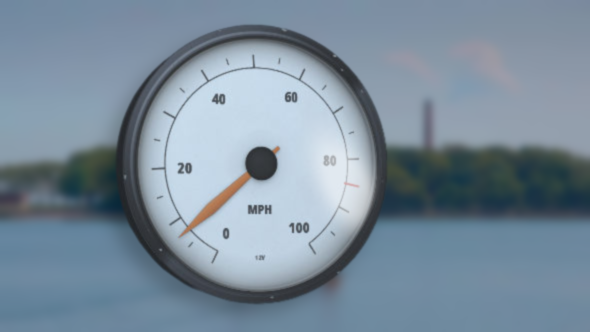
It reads value=7.5 unit=mph
